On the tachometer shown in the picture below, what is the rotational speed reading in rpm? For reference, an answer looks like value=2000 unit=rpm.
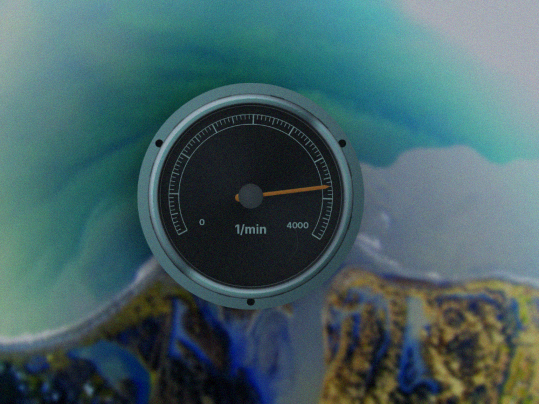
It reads value=3350 unit=rpm
